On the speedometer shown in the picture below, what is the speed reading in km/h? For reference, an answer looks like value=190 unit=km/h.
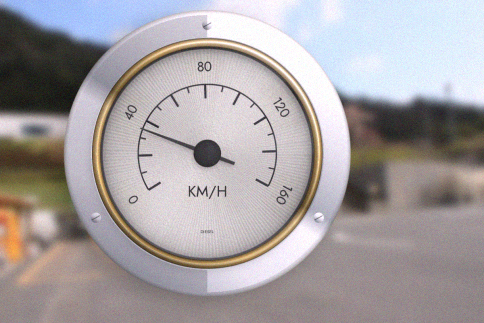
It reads value=35 unit=km/h
